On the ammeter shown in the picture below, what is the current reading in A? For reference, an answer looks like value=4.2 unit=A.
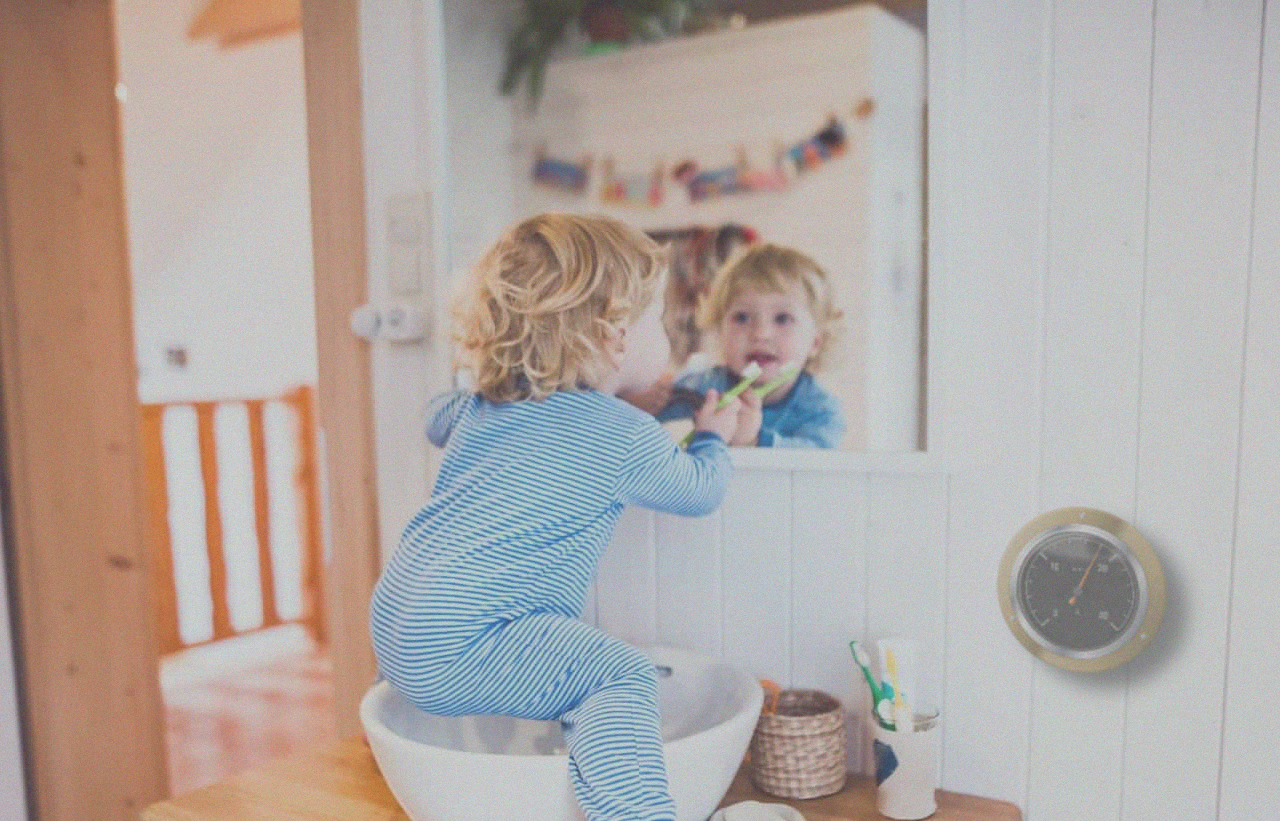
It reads value=18 unit=A
